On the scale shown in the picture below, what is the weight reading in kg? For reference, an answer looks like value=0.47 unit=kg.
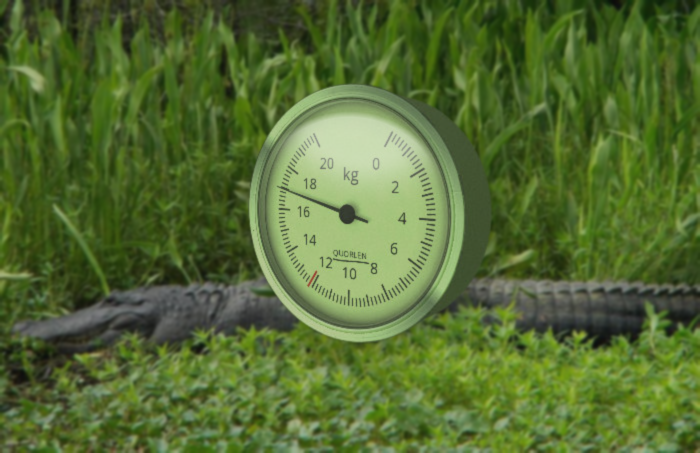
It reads value=17 unit=kg
